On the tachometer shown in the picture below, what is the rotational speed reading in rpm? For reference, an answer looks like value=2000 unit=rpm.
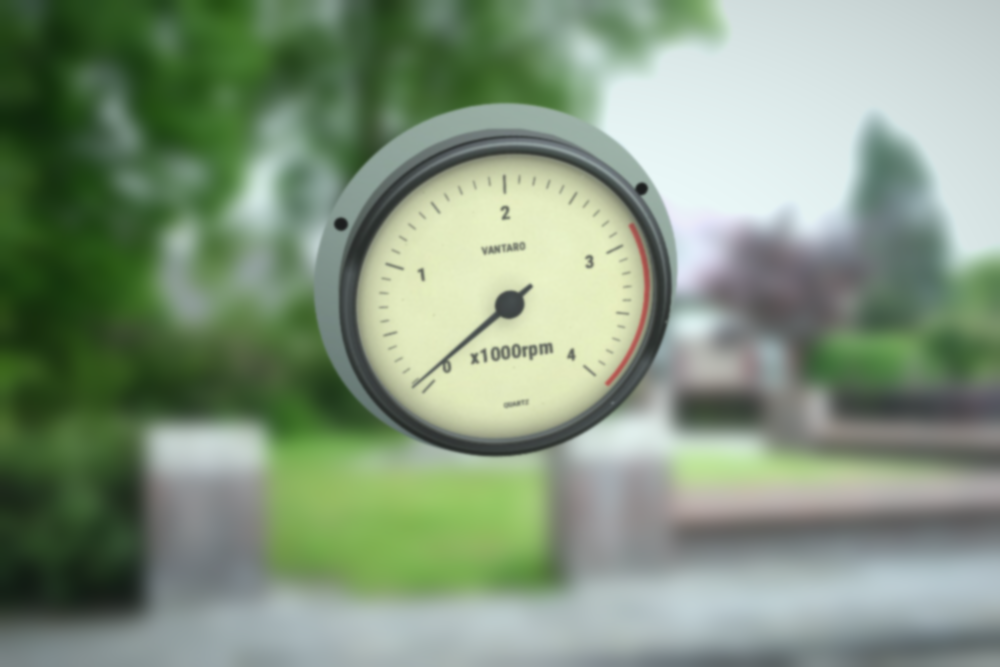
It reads value=100 unit=rpm
